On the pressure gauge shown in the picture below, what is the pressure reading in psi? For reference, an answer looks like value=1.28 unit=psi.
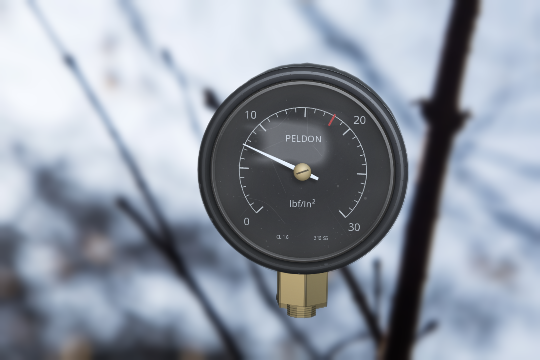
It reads value=7.5 unit=psi
